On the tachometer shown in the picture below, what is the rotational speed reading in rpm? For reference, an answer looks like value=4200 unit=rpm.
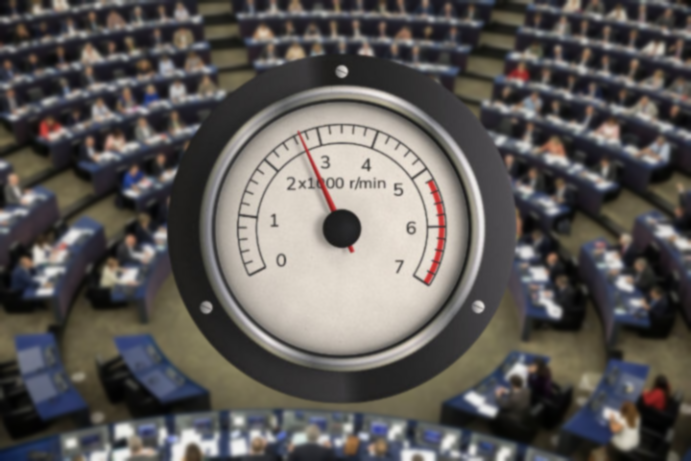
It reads value=2700 unit=rpm
